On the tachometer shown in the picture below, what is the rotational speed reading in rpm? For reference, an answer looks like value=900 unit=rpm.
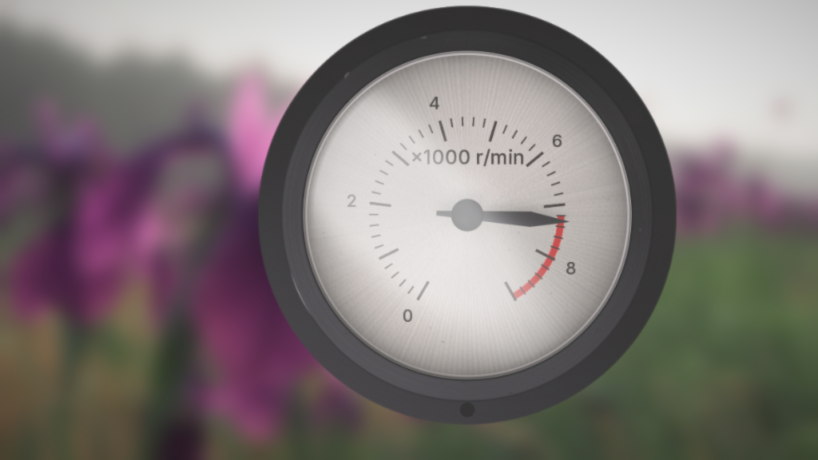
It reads value=7300 unit=rpm
